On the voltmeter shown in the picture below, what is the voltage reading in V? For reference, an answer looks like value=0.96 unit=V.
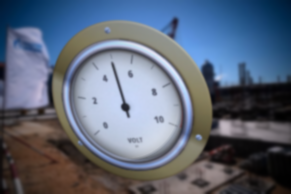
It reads value=5 unit=V
